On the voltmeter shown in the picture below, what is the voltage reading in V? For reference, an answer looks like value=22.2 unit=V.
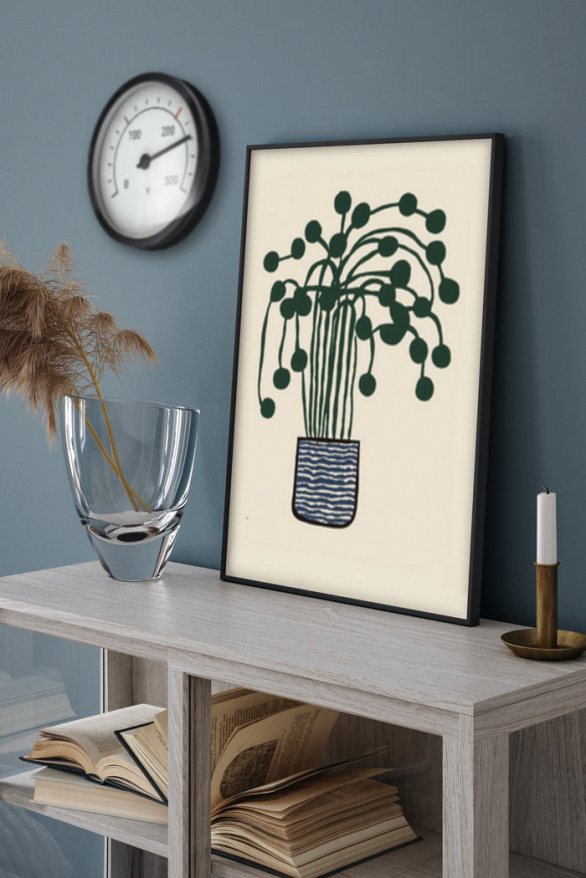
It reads value=240 unit=V
